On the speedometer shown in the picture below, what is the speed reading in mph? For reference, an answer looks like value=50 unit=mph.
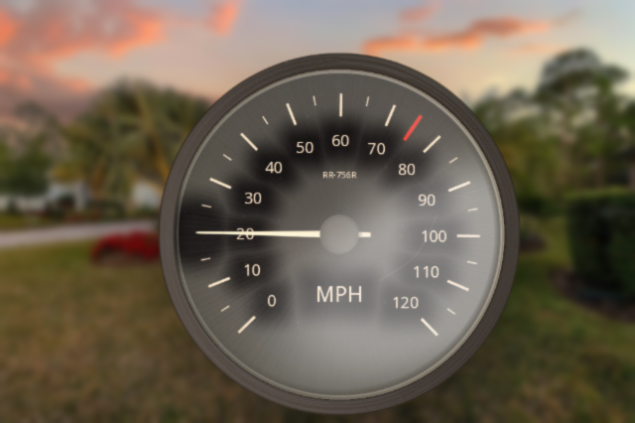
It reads value=20 unit=mph
